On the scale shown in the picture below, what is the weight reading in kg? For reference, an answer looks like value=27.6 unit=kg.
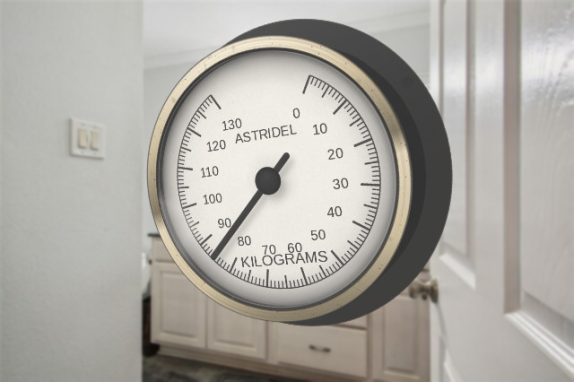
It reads value=85 unit=kg
